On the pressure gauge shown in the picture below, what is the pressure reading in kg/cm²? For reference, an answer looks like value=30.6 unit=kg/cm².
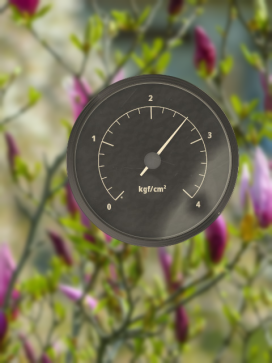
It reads value=2.6 unit=kg/cm²
